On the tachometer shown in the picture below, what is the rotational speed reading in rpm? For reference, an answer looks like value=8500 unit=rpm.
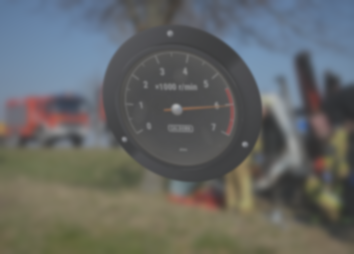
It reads value=6000 unit=rpm
